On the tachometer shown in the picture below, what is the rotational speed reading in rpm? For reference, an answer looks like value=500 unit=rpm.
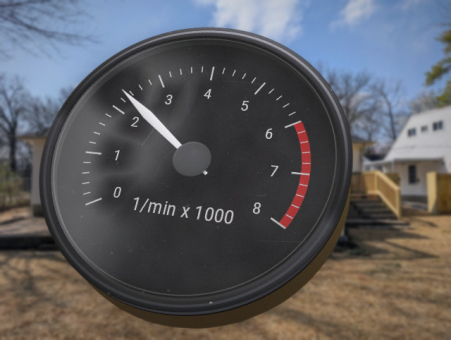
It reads value=2300 unit=rpm
